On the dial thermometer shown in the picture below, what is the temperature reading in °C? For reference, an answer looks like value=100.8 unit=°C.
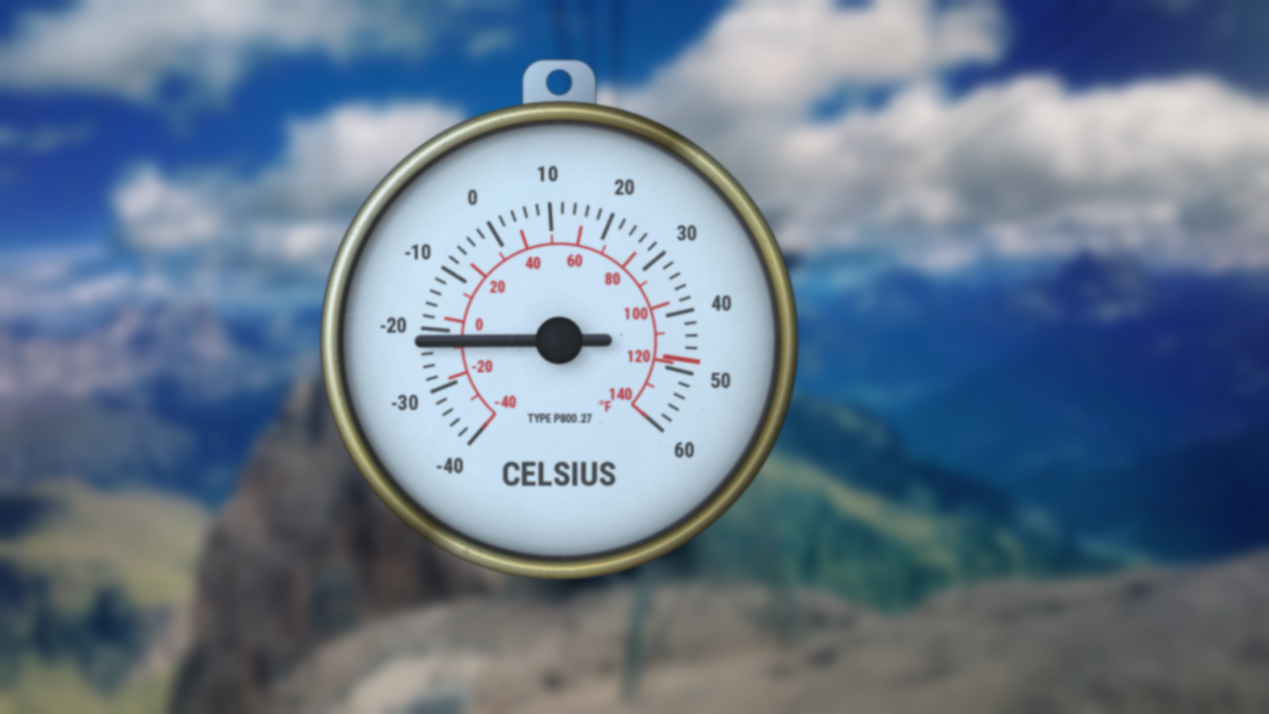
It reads value=-22 unit=°C
